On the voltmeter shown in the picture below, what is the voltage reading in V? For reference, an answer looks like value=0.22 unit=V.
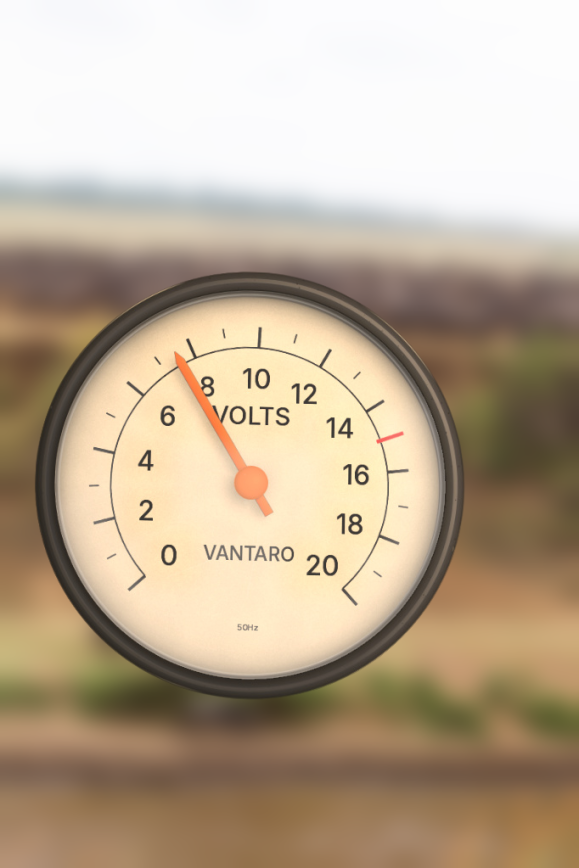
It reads value=7.5 unit=V
